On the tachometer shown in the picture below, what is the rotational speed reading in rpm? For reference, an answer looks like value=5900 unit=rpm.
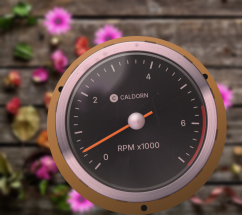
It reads value=500 unit=rpm
